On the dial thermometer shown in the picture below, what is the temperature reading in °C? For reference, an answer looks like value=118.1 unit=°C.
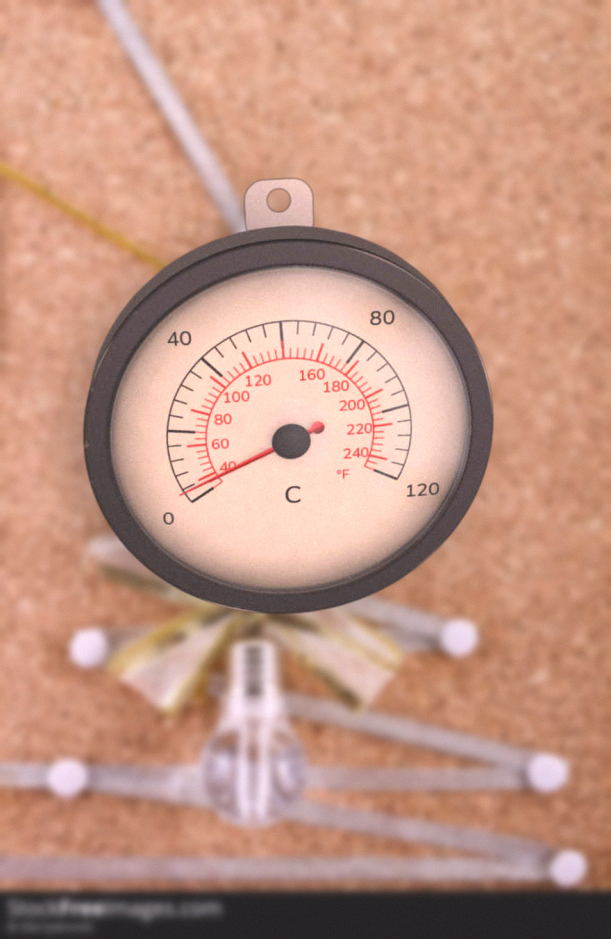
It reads value=4 unit=°C
